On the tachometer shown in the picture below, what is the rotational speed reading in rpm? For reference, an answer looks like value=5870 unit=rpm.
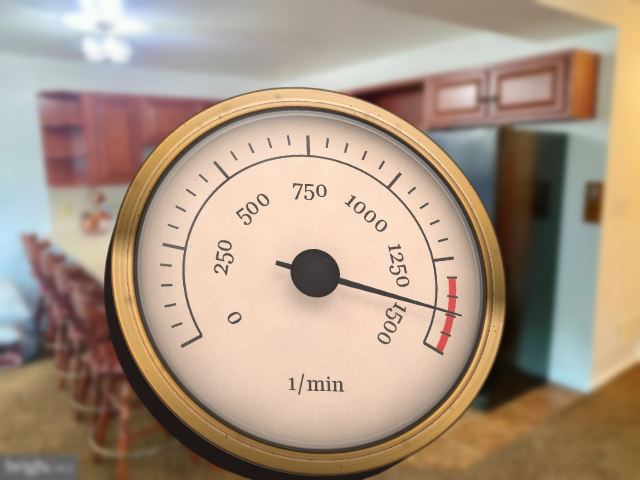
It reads value=1400 unit=rpm
